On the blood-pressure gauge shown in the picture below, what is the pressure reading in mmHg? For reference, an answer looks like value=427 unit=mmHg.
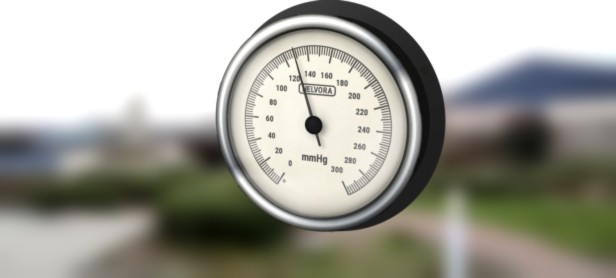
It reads value=130 unit=mmHg
